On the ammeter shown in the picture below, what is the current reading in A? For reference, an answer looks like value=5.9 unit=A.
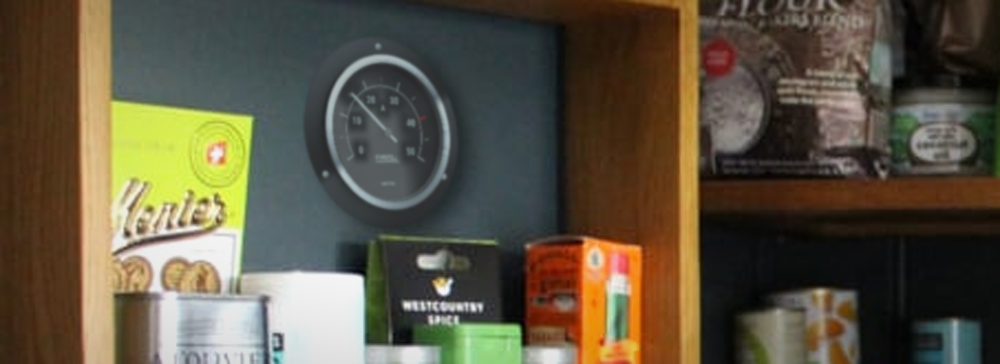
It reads value=15 unit=A
